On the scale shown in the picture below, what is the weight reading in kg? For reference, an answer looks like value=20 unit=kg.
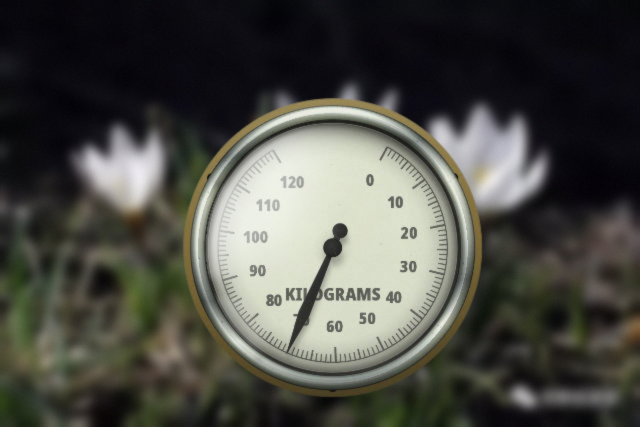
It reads value=70 unit=kg
